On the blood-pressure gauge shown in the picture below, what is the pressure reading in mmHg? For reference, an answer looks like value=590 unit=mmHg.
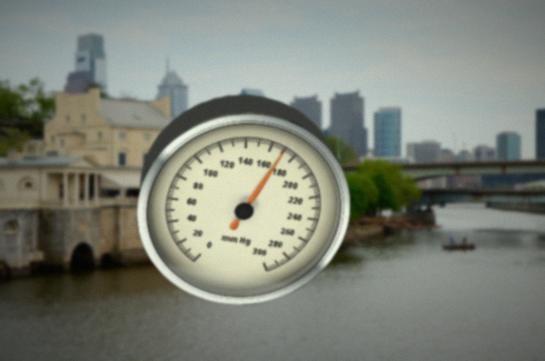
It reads value=170 unit=mmHg
